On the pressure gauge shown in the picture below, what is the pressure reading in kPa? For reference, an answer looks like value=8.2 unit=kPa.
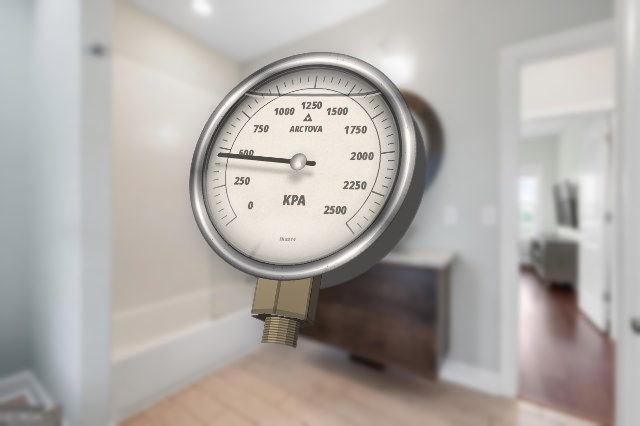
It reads value=450 unit=kPa
